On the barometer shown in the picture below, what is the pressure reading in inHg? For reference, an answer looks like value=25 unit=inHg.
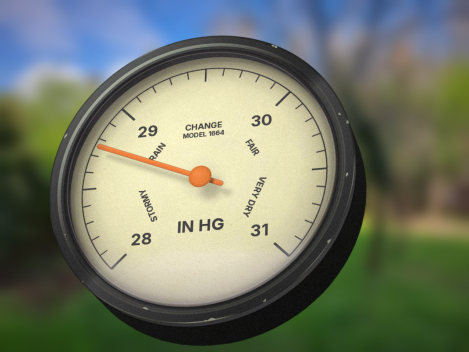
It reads value=28.75 unit=inHg
